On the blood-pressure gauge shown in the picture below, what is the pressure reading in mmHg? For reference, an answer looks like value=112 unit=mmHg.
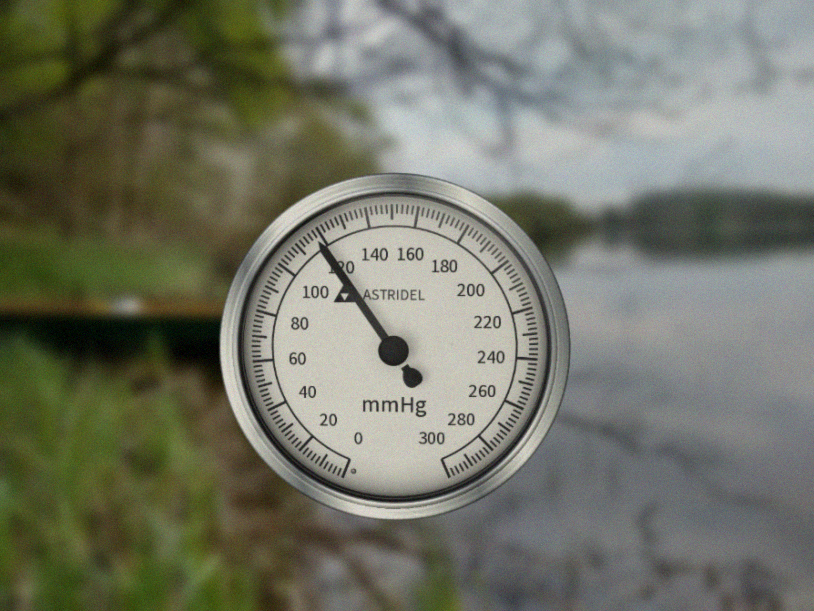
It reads value=118 unit=mmHg
